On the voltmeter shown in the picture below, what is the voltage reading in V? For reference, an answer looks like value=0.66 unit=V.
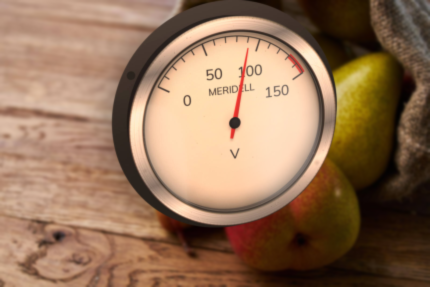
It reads value=90 unit=V
